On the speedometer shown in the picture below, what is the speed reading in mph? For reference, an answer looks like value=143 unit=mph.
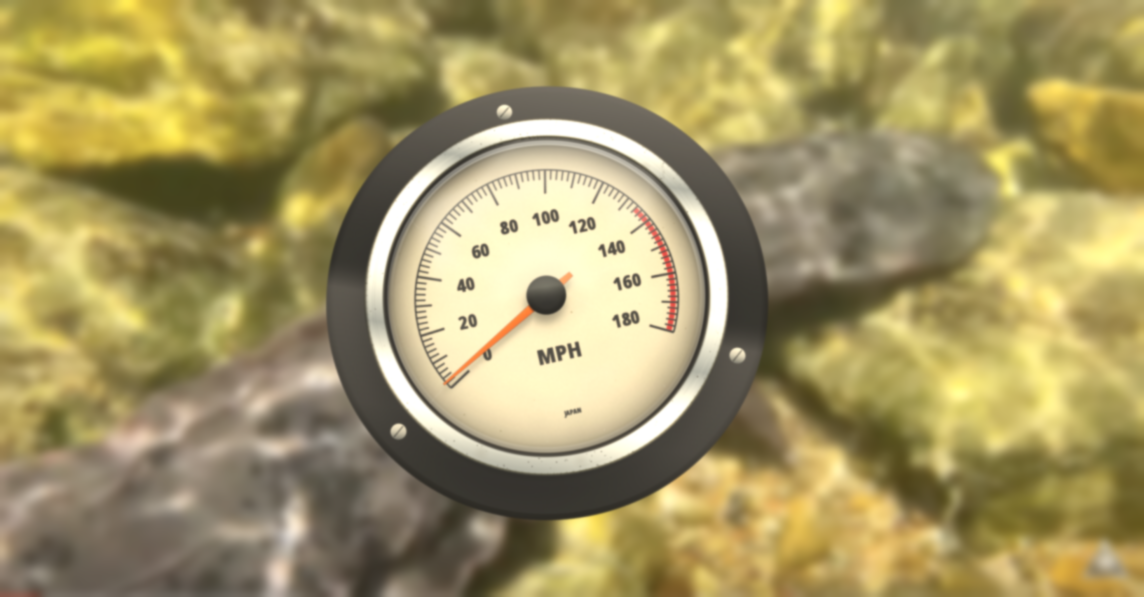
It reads value=2 unit=mph
